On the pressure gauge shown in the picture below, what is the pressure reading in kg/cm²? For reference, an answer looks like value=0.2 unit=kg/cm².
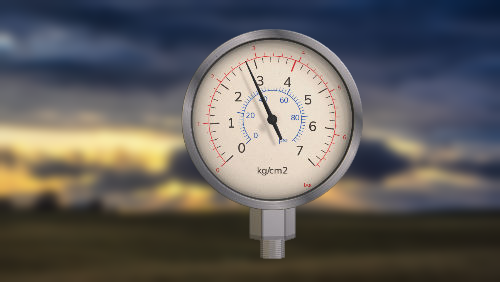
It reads value=2.8 unit=kg/cm²
